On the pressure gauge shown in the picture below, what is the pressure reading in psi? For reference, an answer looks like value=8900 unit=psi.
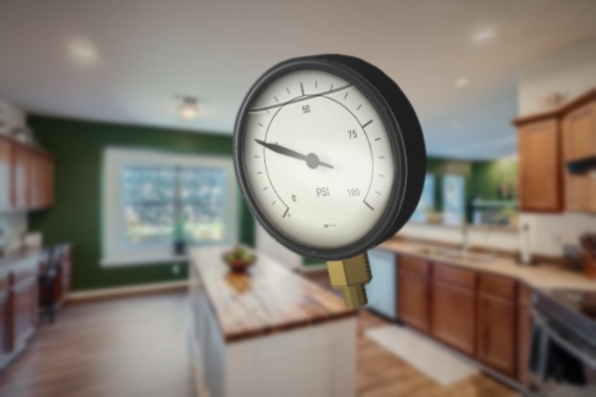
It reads value=25 unit=psi
